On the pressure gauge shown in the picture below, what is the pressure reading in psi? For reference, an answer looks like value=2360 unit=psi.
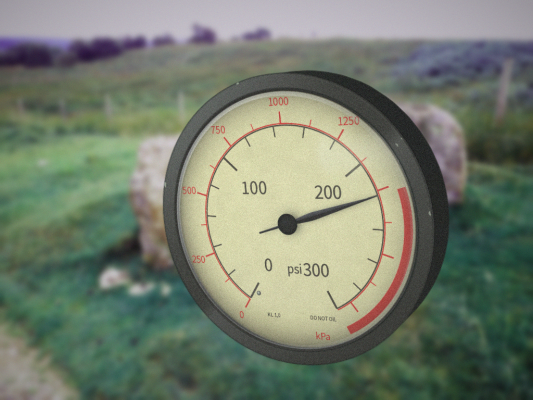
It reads value=220 unit=psi
